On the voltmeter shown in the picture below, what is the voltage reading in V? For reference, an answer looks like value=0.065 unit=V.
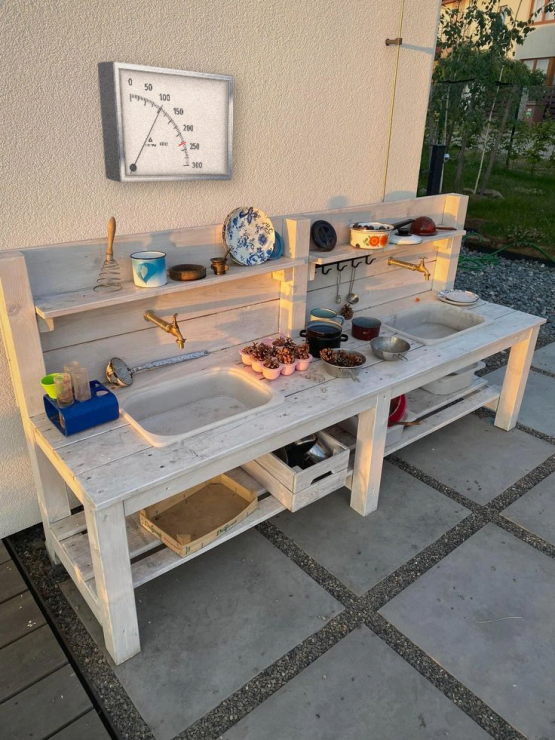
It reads value=100 unit=V
